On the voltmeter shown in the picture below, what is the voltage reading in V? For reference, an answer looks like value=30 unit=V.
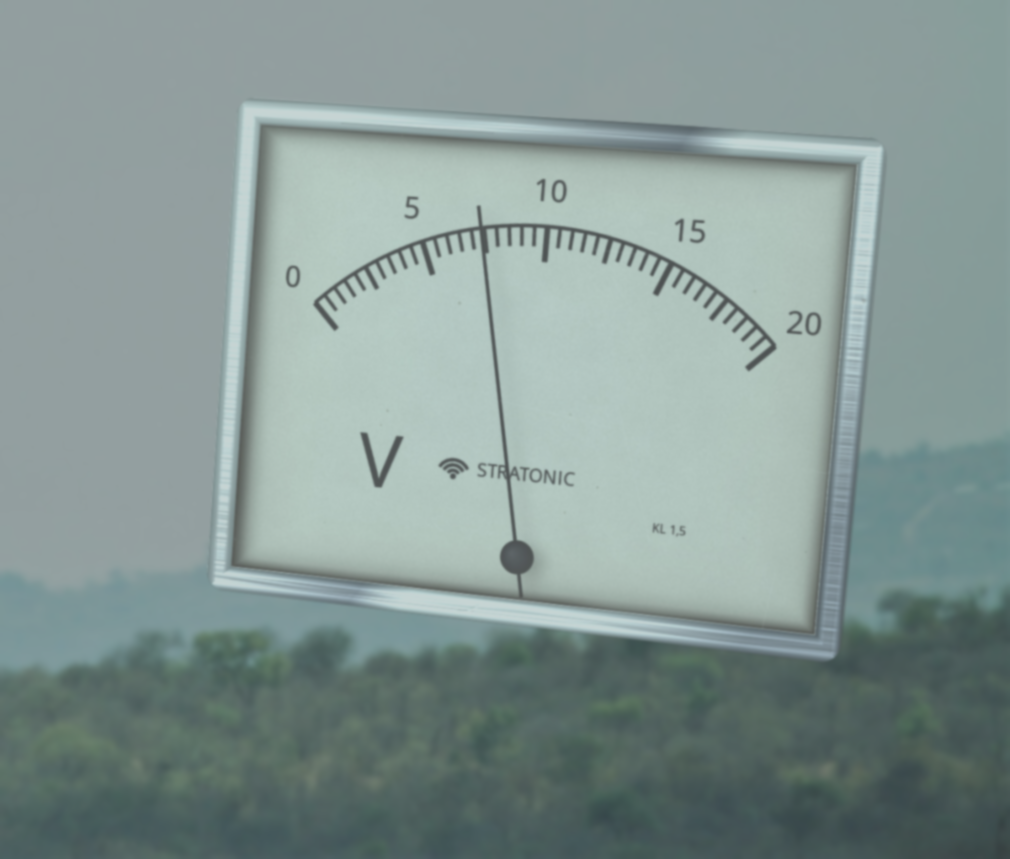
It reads value=7.5 unit=V
